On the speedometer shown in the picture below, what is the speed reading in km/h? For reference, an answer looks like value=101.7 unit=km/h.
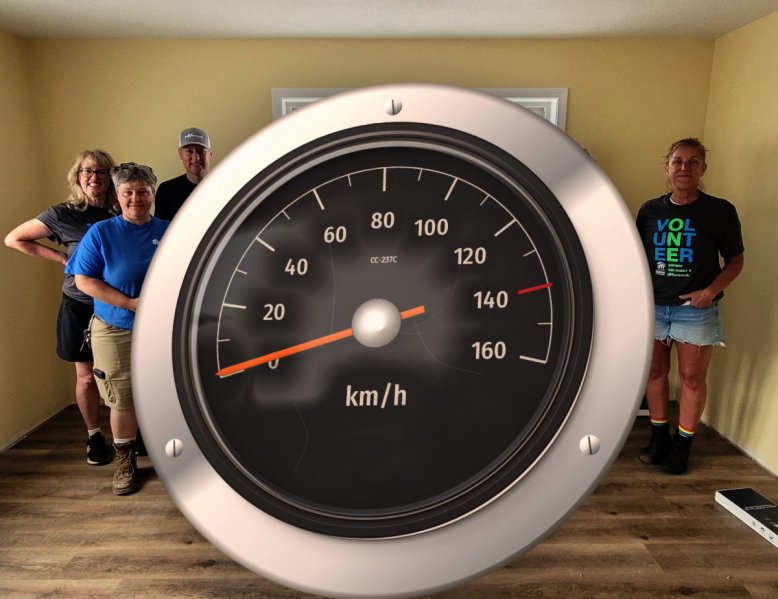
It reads value=0 unit=km/h
